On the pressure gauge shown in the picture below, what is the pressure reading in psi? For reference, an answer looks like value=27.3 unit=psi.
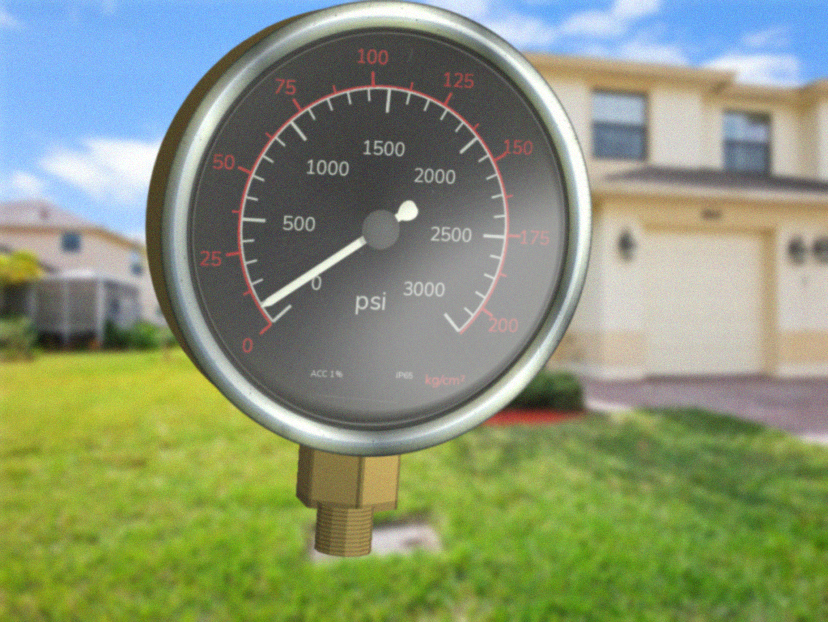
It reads value=100 unit=psi
